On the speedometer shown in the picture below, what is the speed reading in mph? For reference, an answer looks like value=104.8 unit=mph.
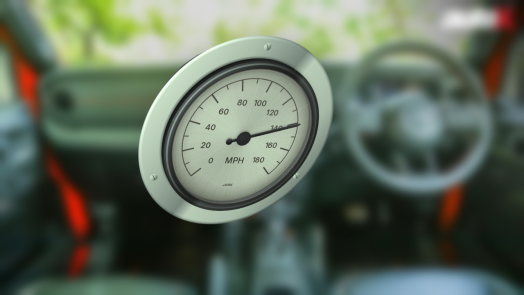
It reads value=140 unit=mph
